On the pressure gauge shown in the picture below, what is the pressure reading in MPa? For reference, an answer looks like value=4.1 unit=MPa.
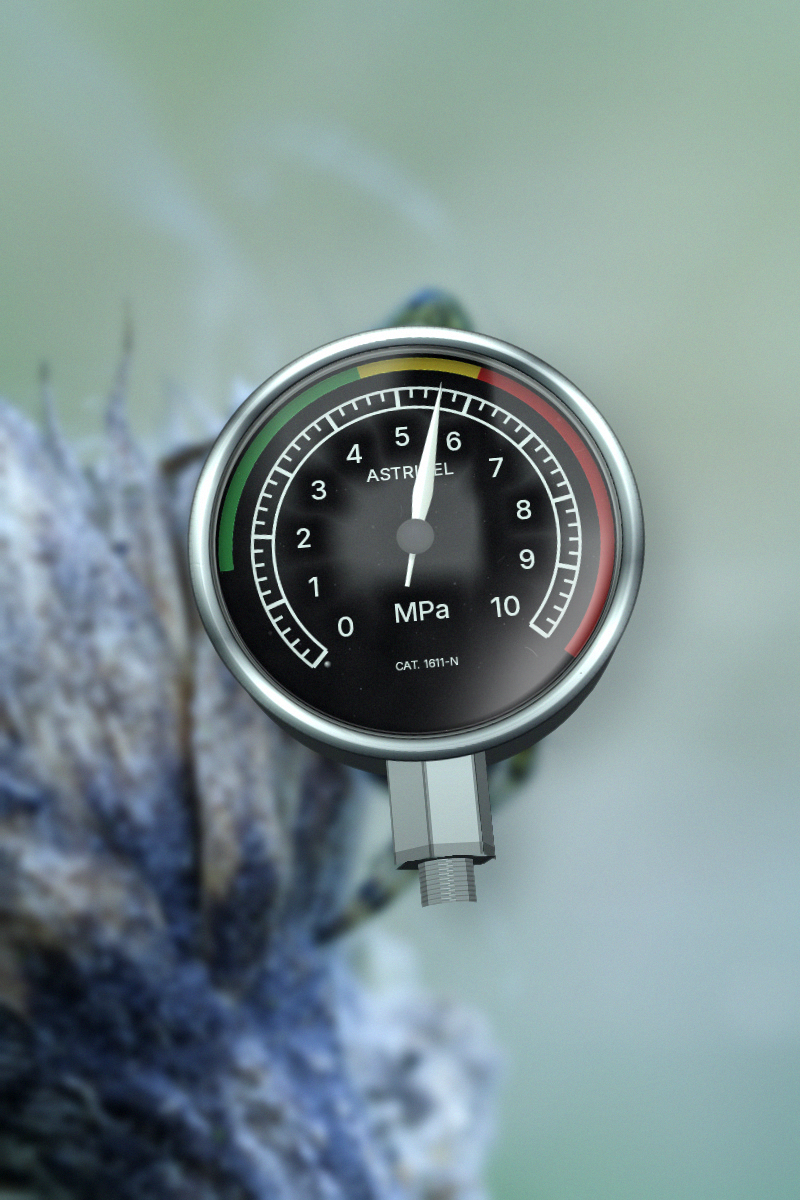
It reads value=5.6 unit=MPa
